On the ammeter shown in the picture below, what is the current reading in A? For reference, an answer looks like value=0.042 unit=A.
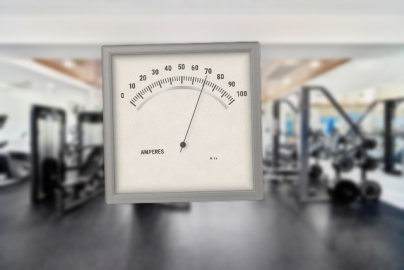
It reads value=70 unit=A
